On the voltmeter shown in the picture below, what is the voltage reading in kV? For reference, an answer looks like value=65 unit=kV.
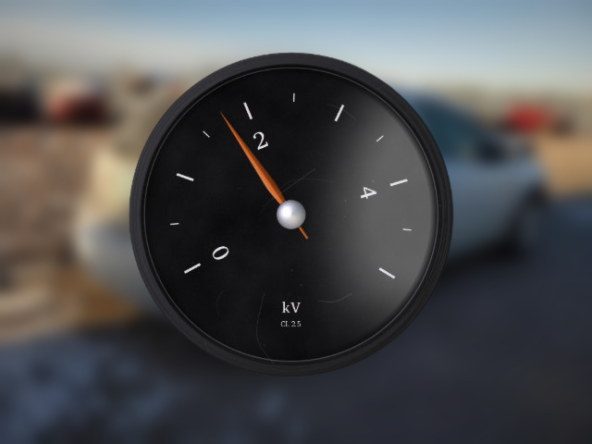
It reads value=1.75 unit=kV
